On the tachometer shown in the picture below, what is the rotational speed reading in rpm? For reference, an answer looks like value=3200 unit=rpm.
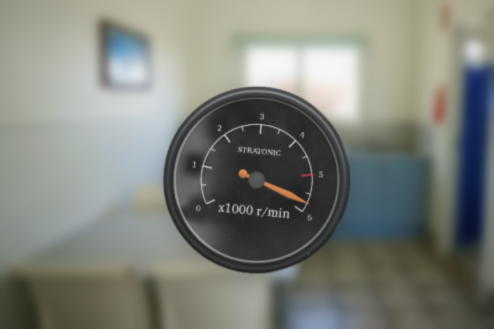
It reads value=5750 unit=rpm
